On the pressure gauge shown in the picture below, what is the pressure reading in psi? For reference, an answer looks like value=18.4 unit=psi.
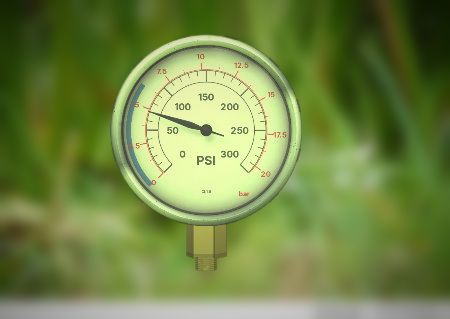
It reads value=70 unit=psi
